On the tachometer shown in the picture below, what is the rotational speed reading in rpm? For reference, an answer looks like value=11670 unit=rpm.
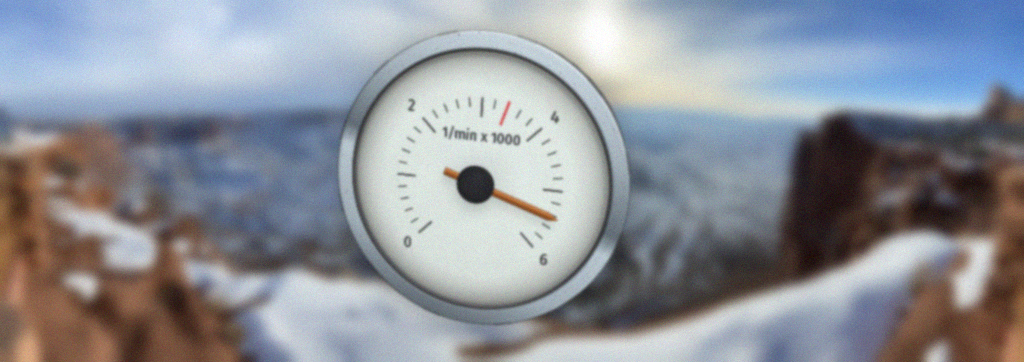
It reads value=5400 unit=rpm
